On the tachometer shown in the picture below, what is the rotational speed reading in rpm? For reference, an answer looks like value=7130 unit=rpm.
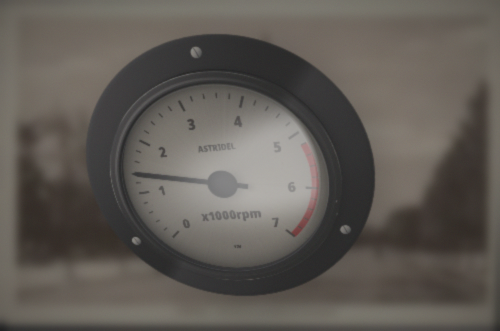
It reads value=1400 unit=rpm
